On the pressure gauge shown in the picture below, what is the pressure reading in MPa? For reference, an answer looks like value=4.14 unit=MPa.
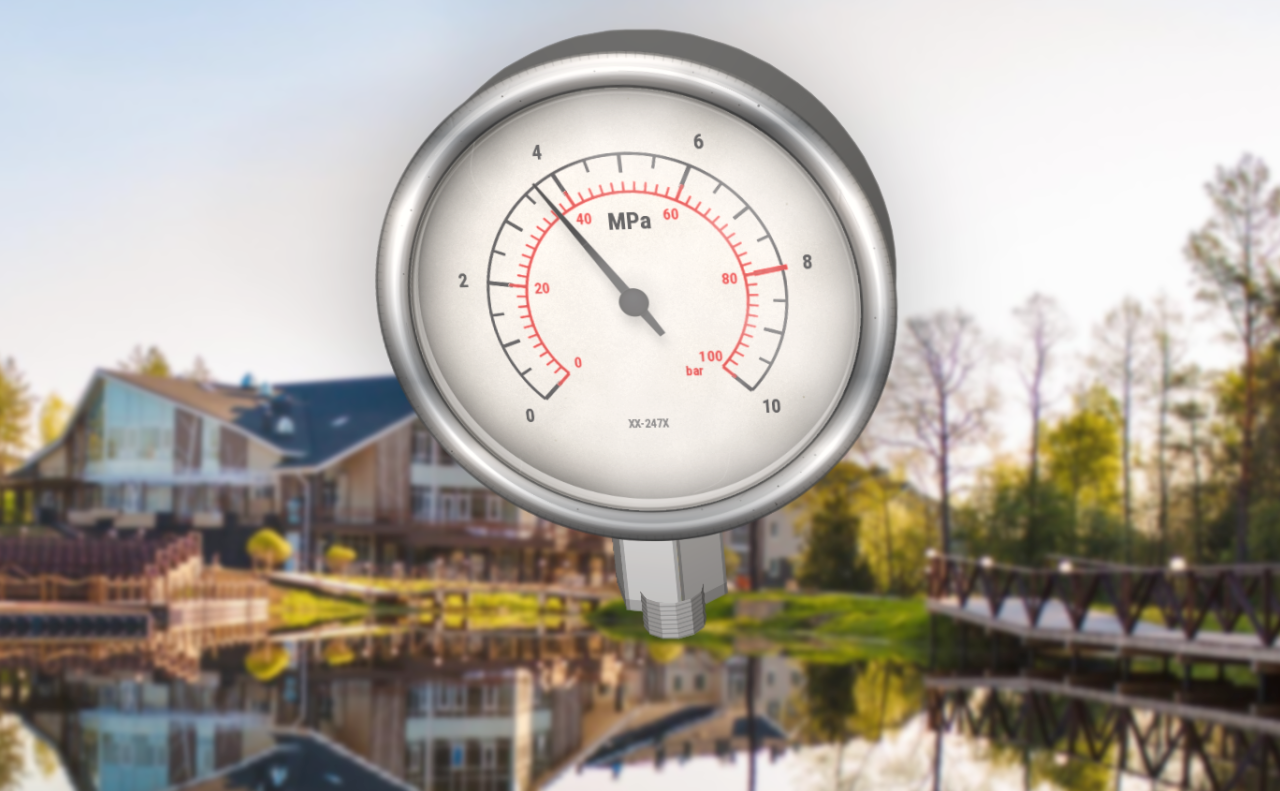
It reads value=3.75 unit=MPa
